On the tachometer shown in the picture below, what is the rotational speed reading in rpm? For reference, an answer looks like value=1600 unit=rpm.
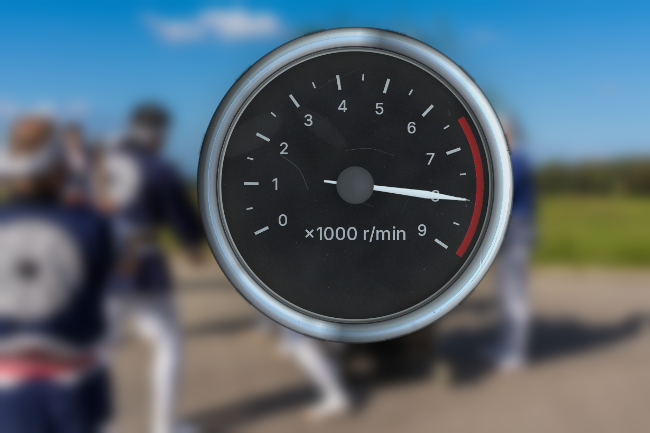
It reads value=8000 unit=rpm
